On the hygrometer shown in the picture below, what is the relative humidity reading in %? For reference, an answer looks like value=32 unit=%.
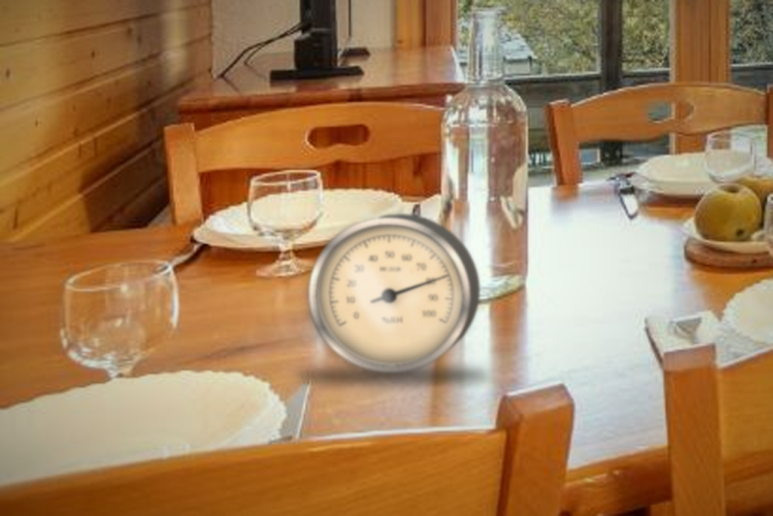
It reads value=80 unit=%
